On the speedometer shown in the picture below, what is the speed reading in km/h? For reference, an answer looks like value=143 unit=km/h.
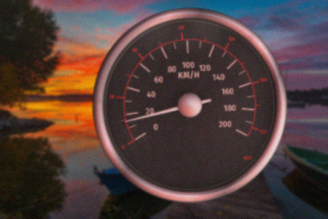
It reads value=15 unit=km/h
